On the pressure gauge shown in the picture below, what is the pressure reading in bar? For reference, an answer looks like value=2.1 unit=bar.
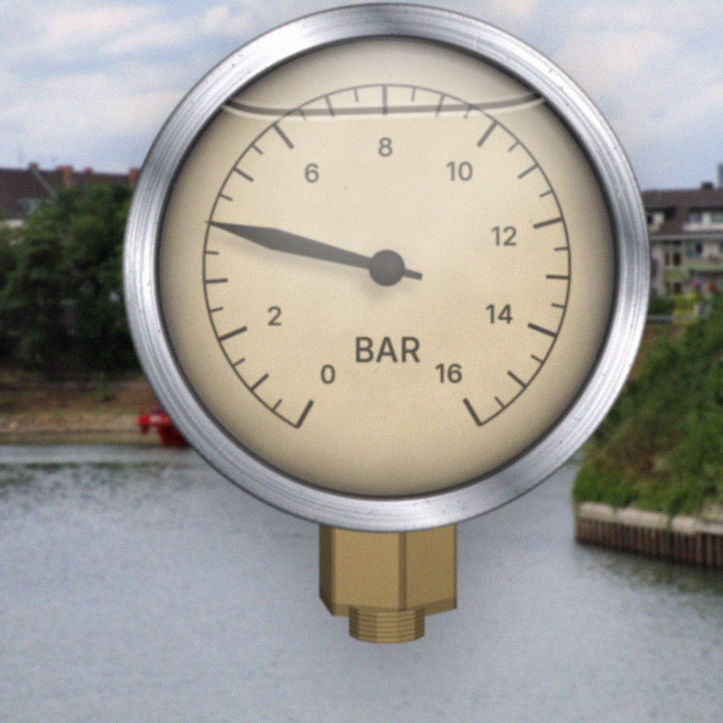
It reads value=4 unit=bar
